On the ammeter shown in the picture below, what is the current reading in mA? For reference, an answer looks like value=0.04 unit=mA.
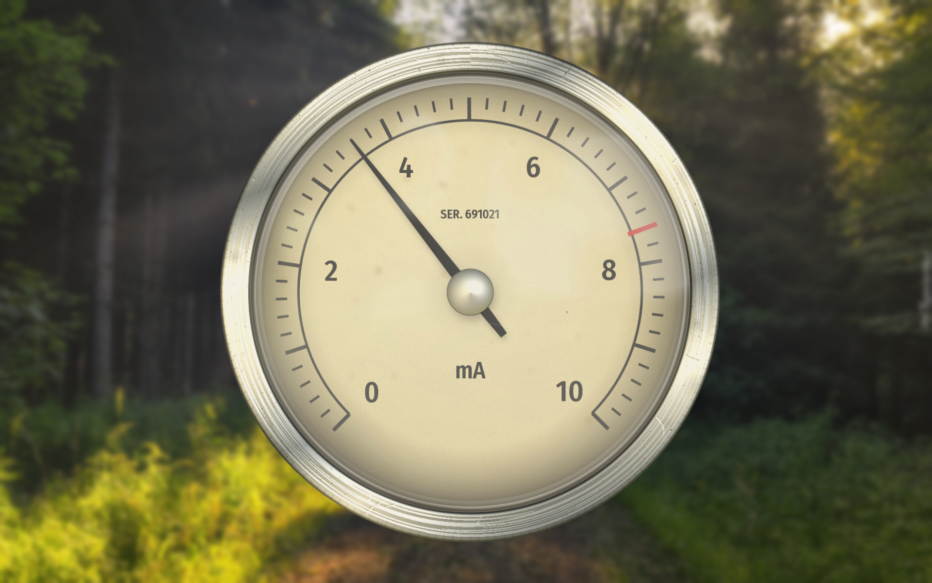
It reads value=3.6 unit=mA
